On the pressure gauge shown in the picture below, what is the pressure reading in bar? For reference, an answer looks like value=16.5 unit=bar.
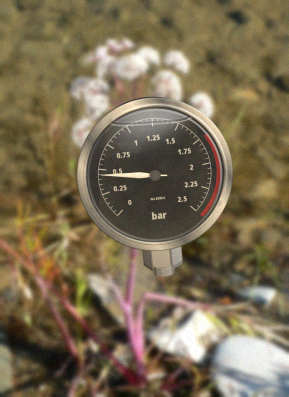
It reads value=0.45 unit=bar
